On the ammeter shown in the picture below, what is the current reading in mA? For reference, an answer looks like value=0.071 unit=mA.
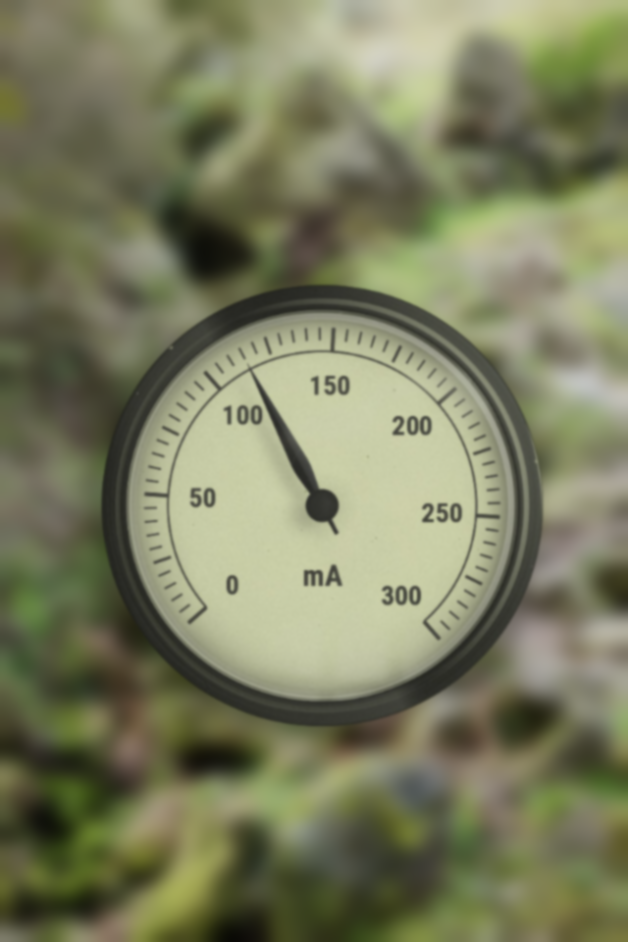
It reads value=115 unit=mA
